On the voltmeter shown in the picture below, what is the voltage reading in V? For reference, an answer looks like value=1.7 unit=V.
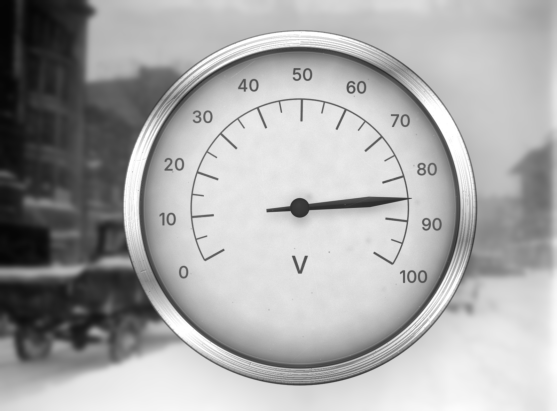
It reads value=85 unit=V
